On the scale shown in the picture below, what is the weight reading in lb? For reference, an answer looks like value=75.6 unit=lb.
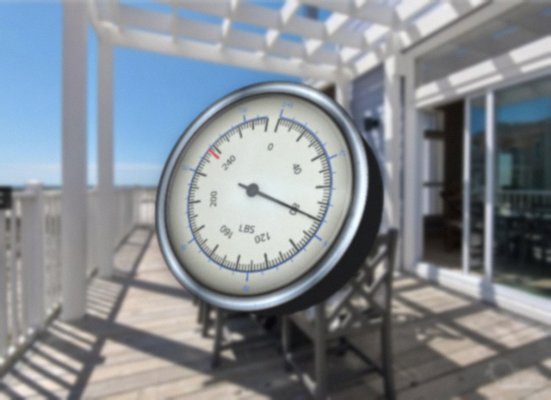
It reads value=80 unit=lb
